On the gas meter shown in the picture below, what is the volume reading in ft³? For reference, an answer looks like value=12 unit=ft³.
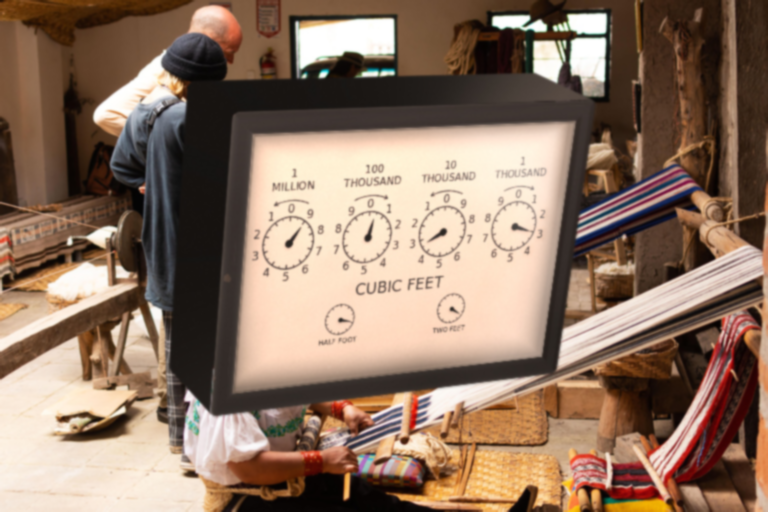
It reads value=903300 unit=ft³
